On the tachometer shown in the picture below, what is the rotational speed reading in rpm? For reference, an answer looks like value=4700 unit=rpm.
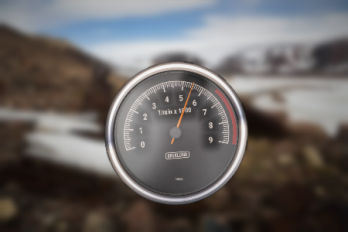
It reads value=5500 unit=rpm
